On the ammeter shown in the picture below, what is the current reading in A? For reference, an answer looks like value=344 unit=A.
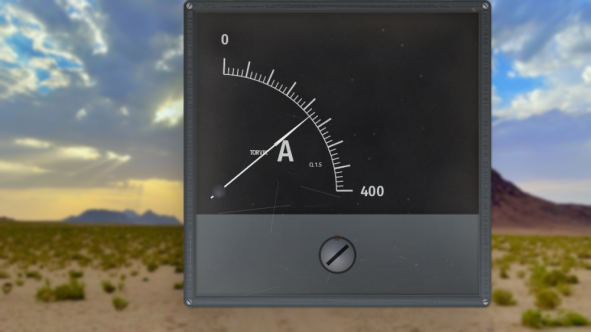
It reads value=220 unit=A
